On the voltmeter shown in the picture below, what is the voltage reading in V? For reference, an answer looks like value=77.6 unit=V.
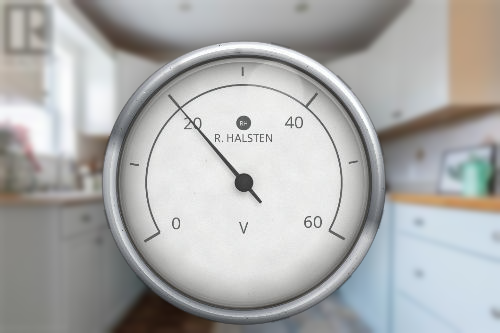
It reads value=20 unit=V
